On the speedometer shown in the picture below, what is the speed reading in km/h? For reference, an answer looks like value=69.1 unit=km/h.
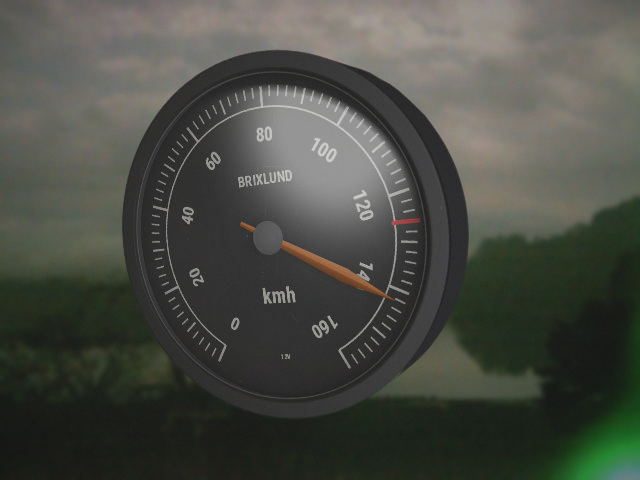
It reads value=142 unit=km/h
